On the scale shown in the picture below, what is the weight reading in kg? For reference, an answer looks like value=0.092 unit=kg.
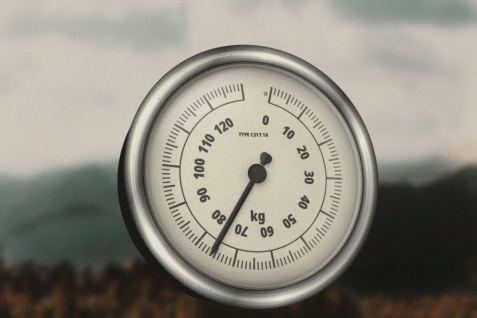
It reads value=76 unit=kg
